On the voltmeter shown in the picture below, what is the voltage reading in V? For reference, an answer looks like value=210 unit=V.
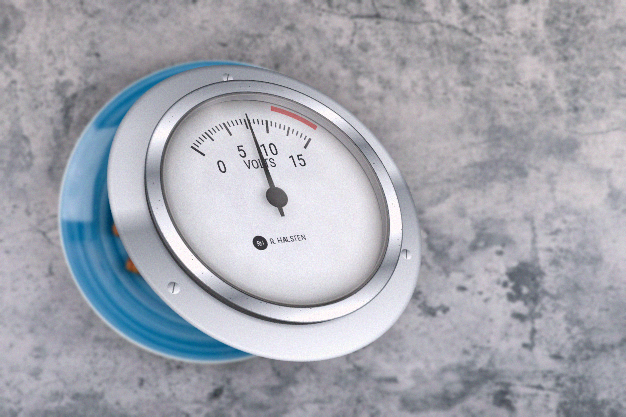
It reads value=7.5 unit=V
